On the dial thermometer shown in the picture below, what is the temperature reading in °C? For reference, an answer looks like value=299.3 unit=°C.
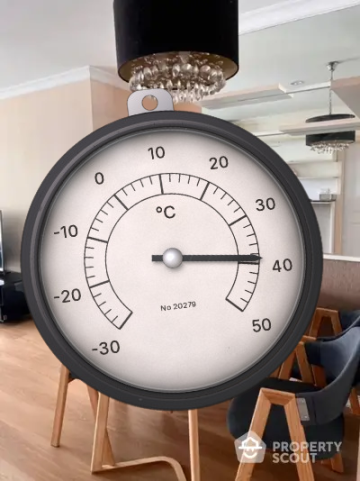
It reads value=39 unit=°C
